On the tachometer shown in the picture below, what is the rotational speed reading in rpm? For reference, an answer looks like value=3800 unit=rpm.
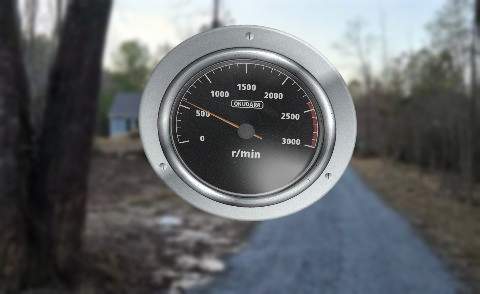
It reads value=600 unit=rpm
